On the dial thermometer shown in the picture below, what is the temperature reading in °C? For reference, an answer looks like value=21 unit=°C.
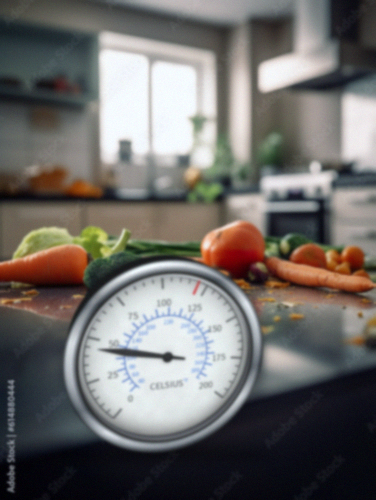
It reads value=45 unit=°C
